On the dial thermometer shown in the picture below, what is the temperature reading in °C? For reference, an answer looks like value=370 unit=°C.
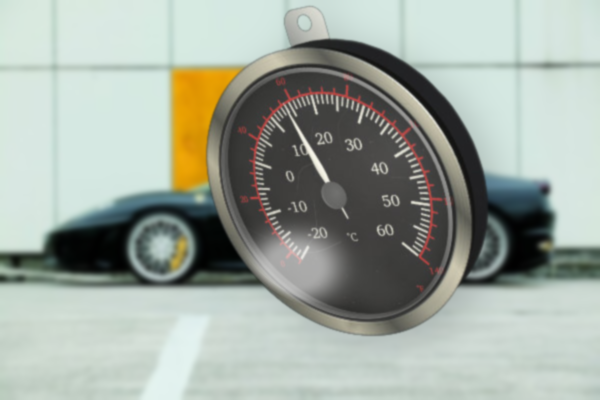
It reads value=15 unit=°C
